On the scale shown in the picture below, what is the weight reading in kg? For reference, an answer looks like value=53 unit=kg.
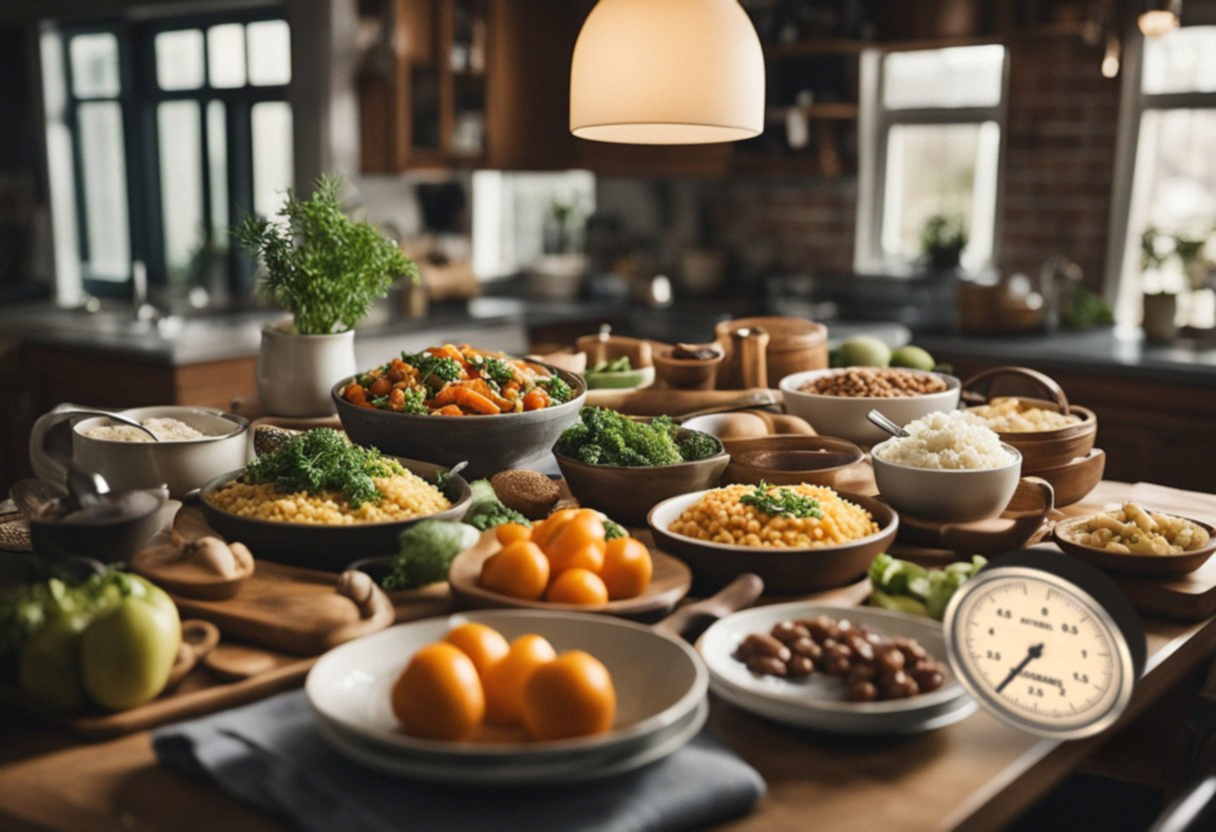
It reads value=3 unit=kg
